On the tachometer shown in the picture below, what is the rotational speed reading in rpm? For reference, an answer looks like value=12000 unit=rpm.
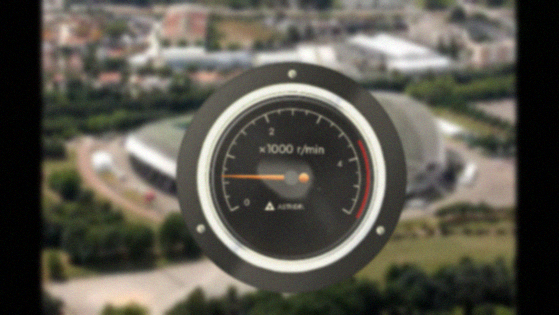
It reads value=625 unit=rpm
